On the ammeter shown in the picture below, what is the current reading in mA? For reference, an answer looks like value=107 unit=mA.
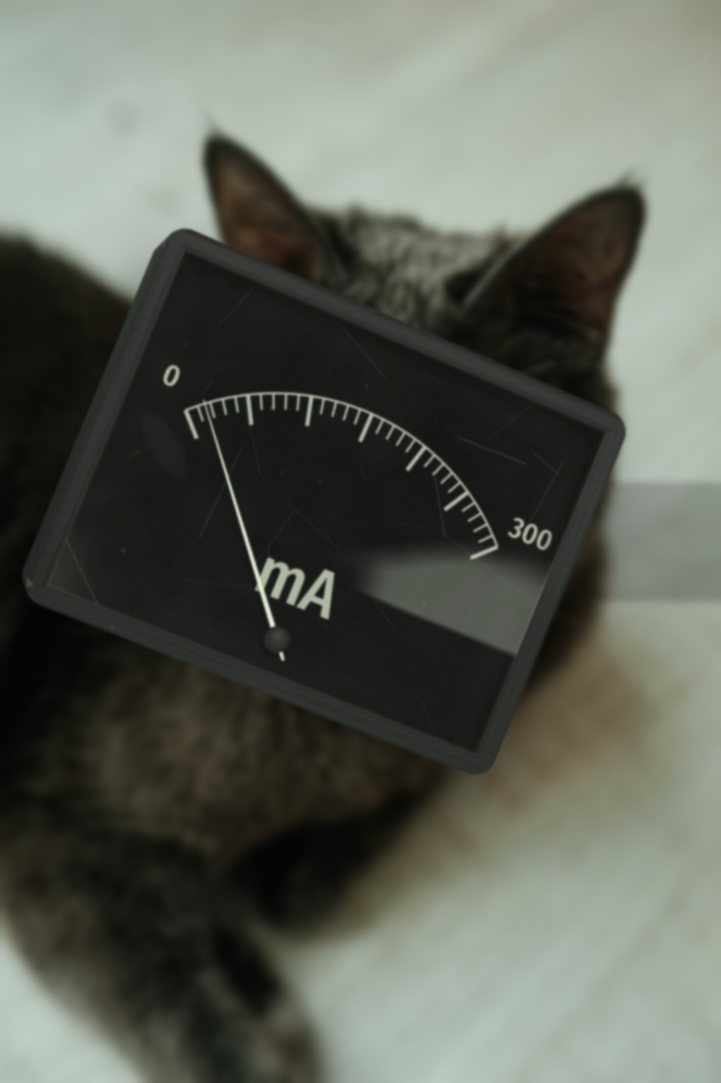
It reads value=15 unit=mA
